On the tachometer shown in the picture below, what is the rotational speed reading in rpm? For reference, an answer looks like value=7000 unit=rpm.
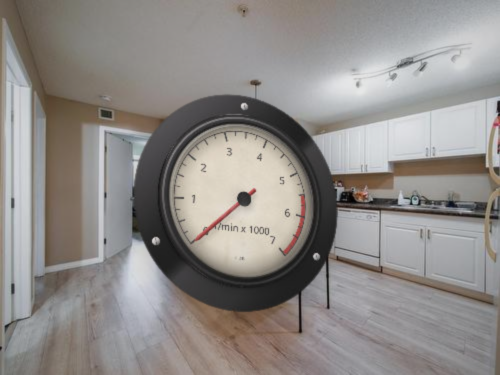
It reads value=0 unit=rpm
